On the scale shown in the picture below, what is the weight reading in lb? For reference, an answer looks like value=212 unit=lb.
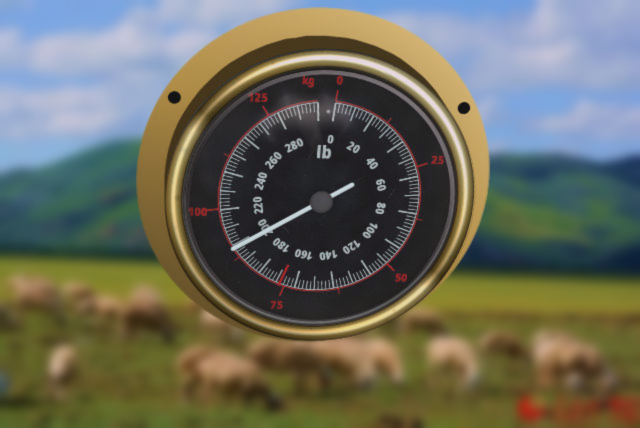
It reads value=200 unit=lb
